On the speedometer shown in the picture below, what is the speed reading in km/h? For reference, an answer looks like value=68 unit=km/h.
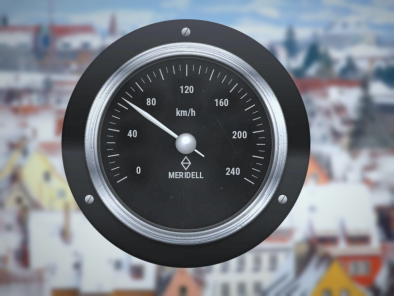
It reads value=65 unit=km/h
